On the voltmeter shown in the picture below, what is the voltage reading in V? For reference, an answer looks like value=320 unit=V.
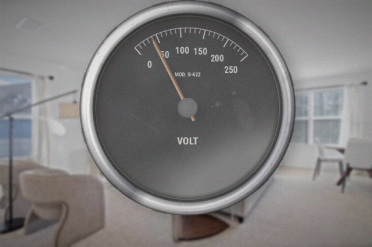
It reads value=40 unit=V
